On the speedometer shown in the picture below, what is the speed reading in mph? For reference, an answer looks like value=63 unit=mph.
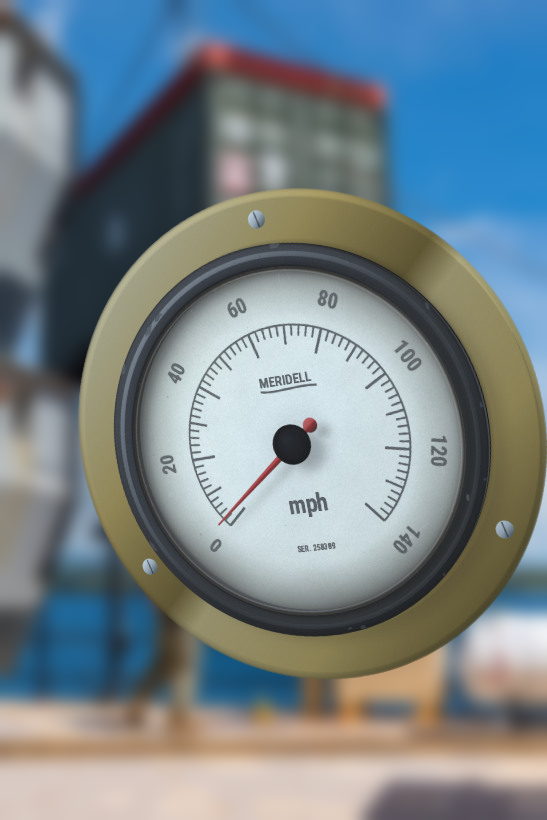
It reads value=2 unit=mph
